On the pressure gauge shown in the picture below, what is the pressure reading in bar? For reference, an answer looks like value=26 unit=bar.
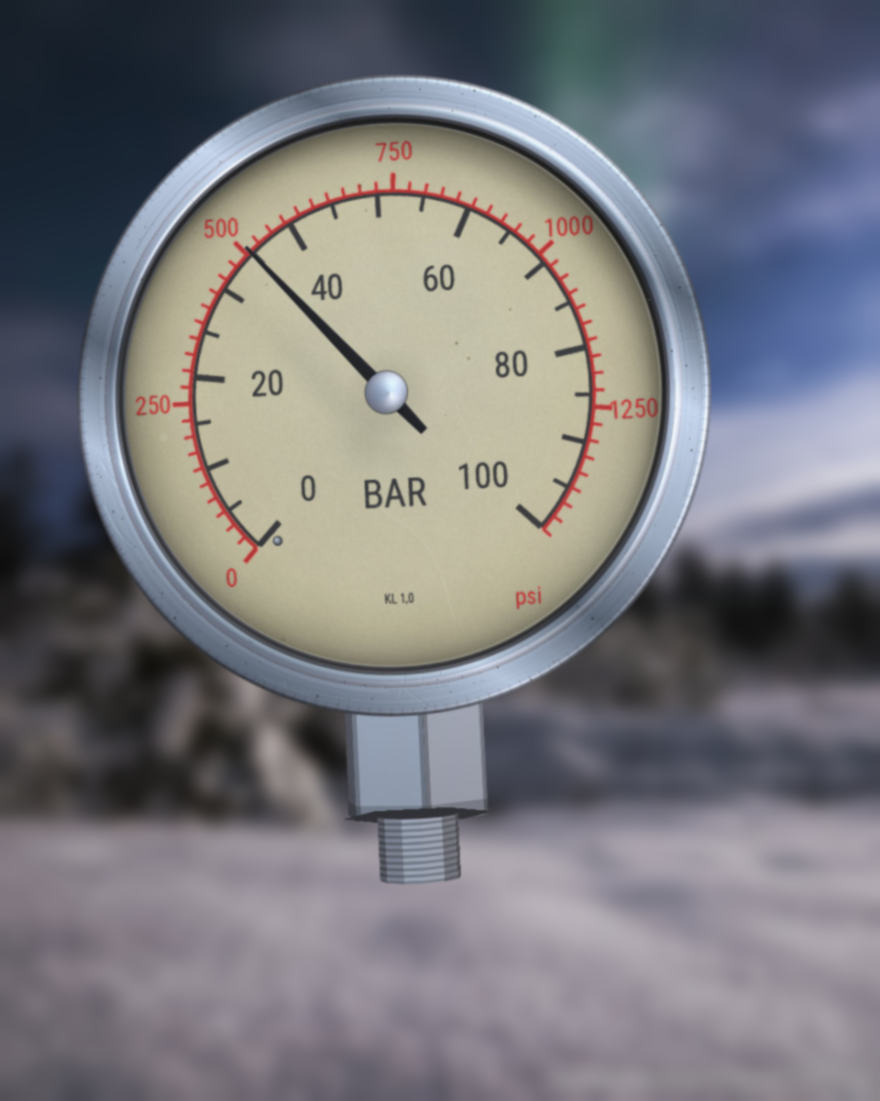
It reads value=35 unit=bar
